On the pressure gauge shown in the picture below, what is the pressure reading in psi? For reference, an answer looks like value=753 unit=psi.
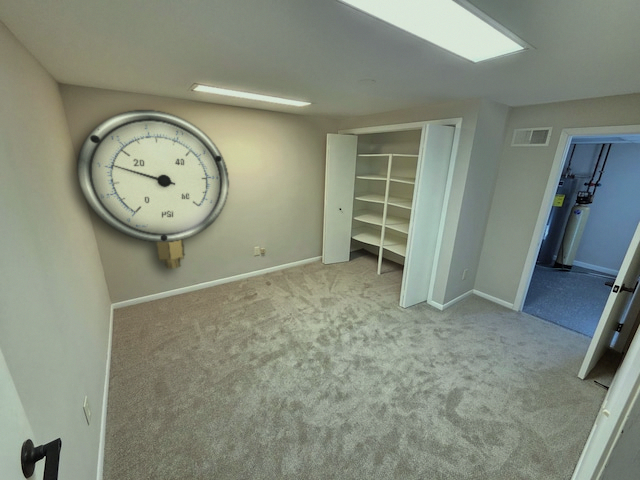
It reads value=15 unit=psi
